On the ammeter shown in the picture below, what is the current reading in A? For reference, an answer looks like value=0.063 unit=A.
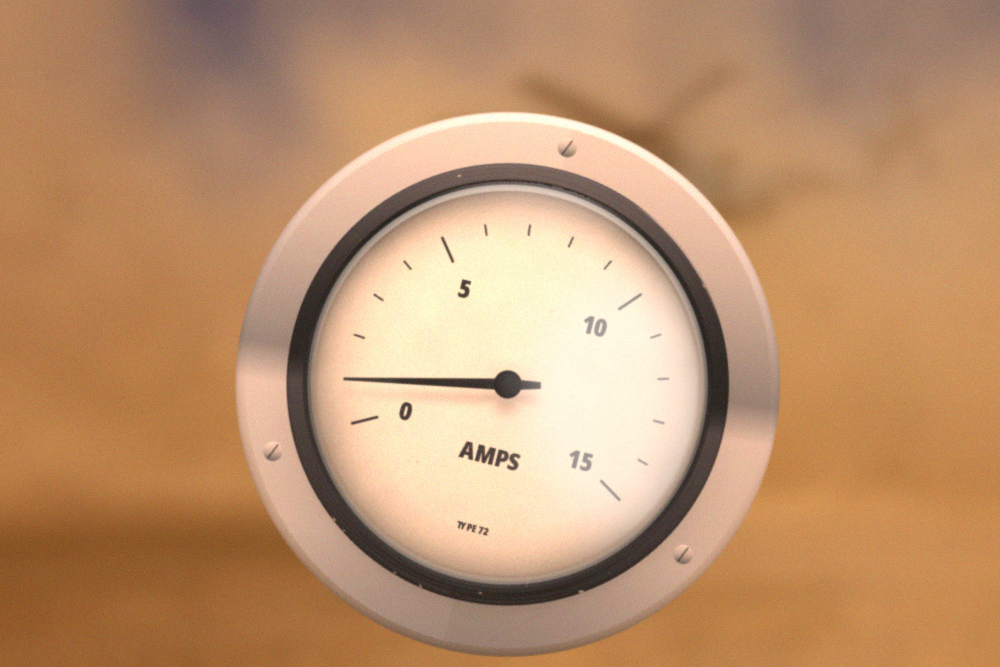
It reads value=1 unit=A
